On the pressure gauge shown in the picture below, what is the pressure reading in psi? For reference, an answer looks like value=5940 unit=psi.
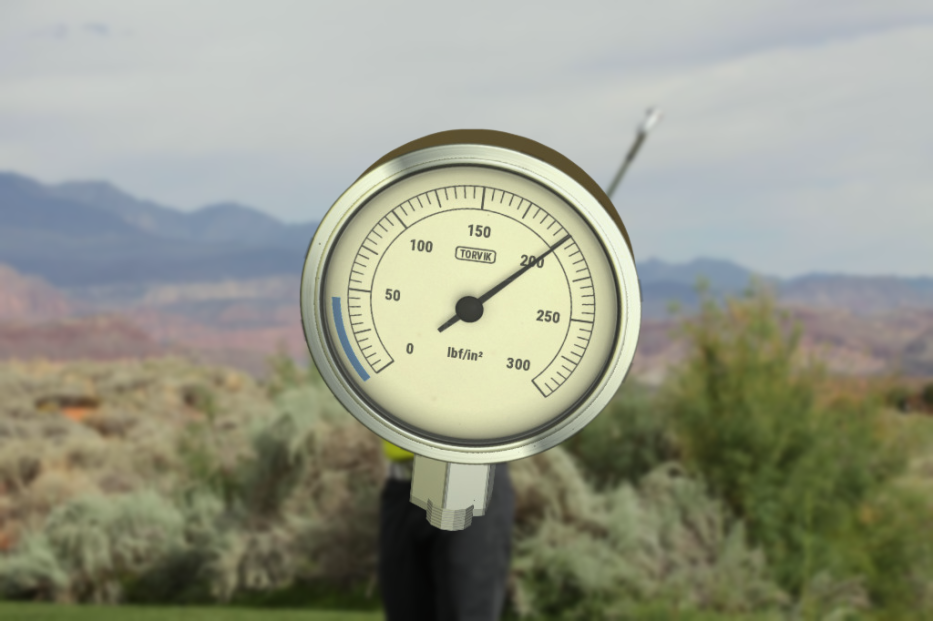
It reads value=200 unit=psi
